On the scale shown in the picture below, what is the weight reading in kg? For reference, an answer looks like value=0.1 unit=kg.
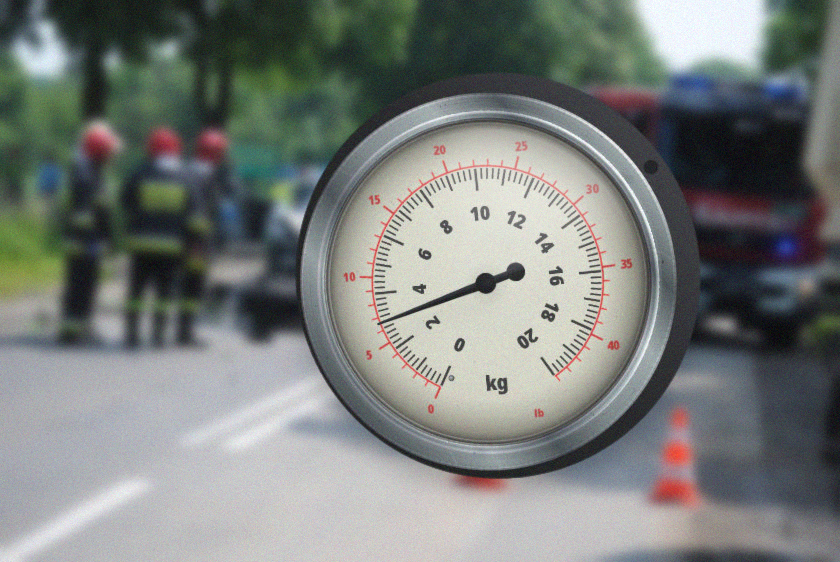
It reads value=3 unit=kg
